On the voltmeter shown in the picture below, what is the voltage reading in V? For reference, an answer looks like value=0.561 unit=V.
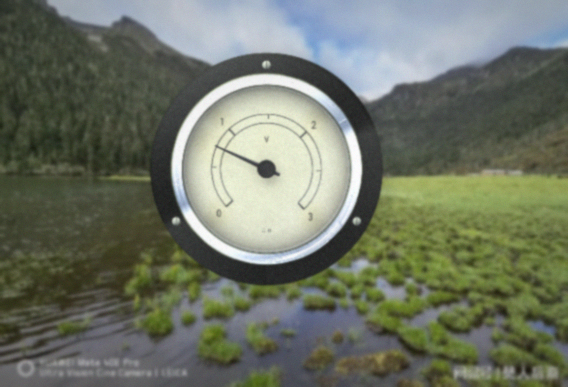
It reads value=0.75 unit=V
